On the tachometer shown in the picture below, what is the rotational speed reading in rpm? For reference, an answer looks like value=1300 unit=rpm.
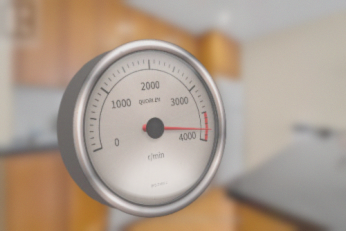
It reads value=3800 unit=rpm
